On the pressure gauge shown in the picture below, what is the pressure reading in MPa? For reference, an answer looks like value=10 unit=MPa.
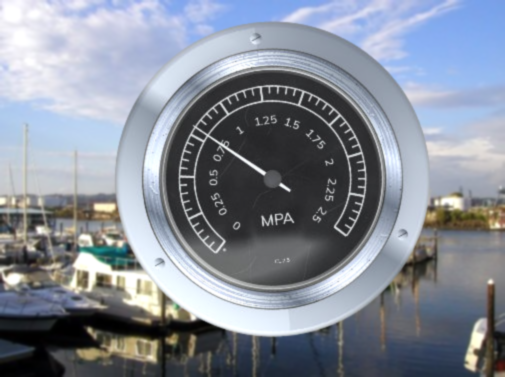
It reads value=0.8 unit=MPa
